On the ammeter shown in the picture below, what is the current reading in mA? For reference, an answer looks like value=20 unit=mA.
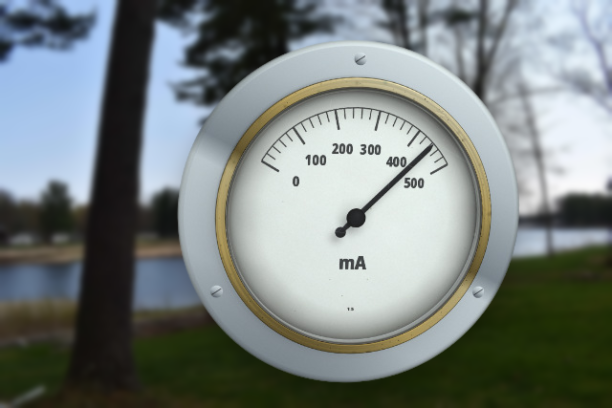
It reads value=440 unit=mA
